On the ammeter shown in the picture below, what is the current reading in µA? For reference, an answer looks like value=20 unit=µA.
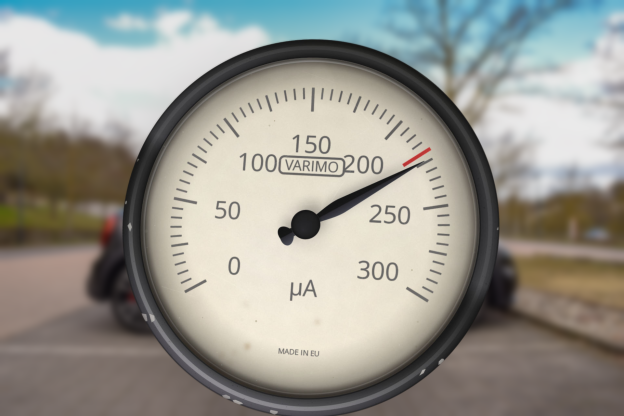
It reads value=225 unit=µA
